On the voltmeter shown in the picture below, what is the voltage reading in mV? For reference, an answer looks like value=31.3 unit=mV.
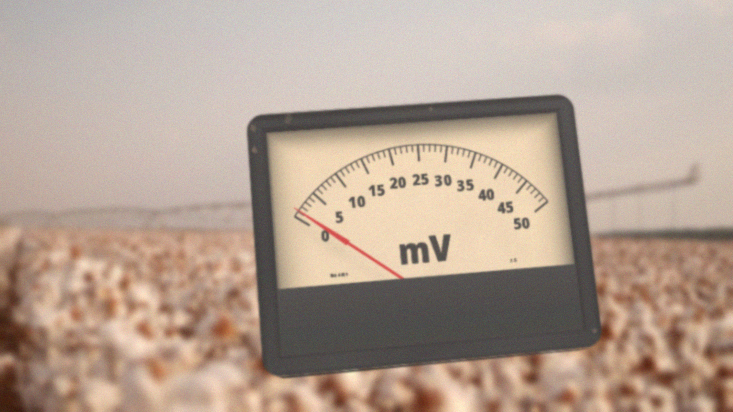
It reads value=1 unit=mV
